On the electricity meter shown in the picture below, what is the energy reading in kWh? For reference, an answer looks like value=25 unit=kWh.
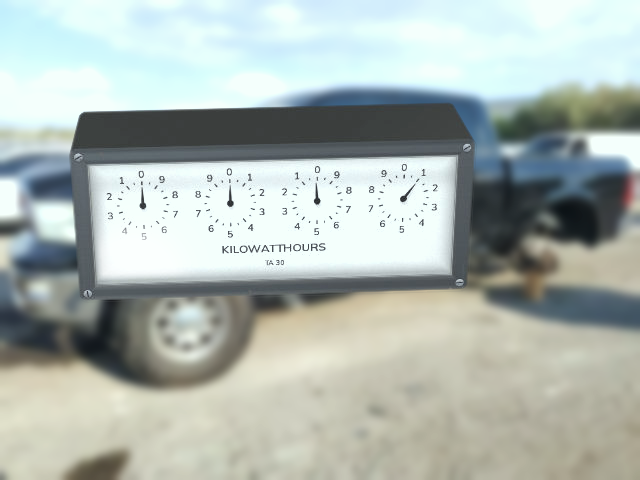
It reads value=1 unit=kWh
